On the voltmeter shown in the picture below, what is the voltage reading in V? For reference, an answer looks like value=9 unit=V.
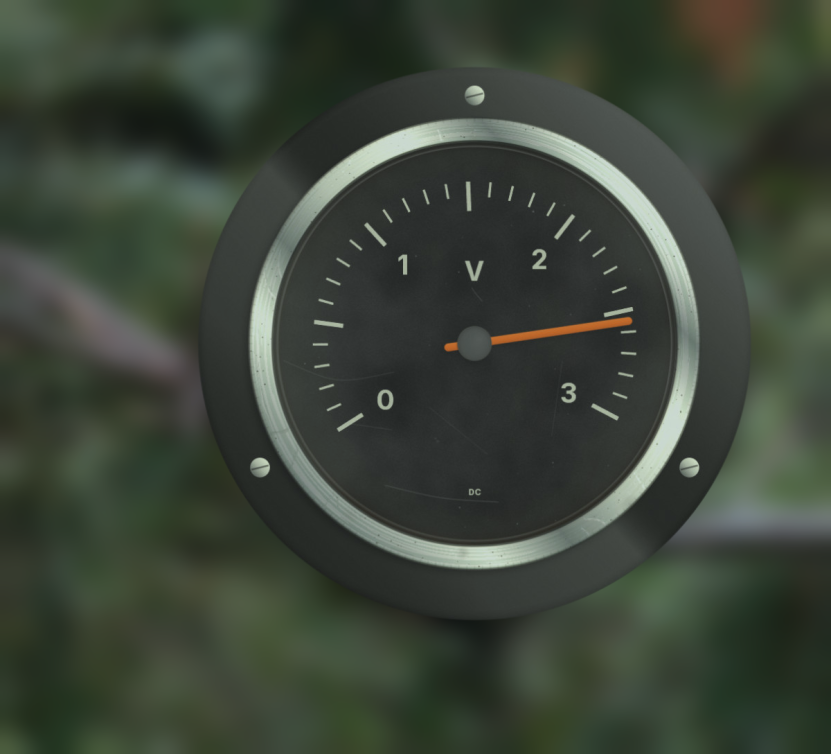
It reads value=2.55 unit=V
